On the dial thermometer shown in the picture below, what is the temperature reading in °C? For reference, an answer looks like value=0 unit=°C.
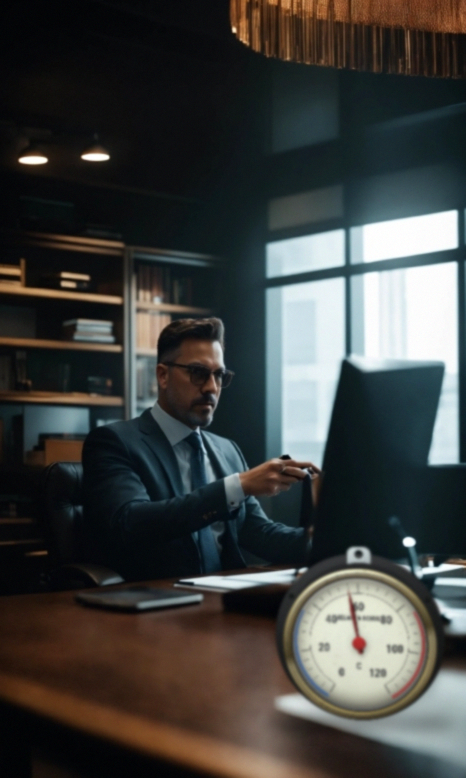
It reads value=56 unit=°C
